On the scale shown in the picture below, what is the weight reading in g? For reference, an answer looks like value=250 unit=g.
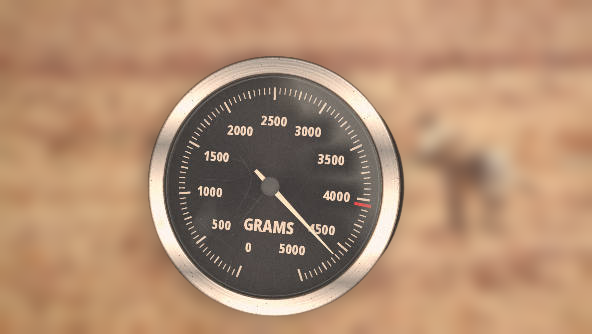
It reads value=4600 unit=g
